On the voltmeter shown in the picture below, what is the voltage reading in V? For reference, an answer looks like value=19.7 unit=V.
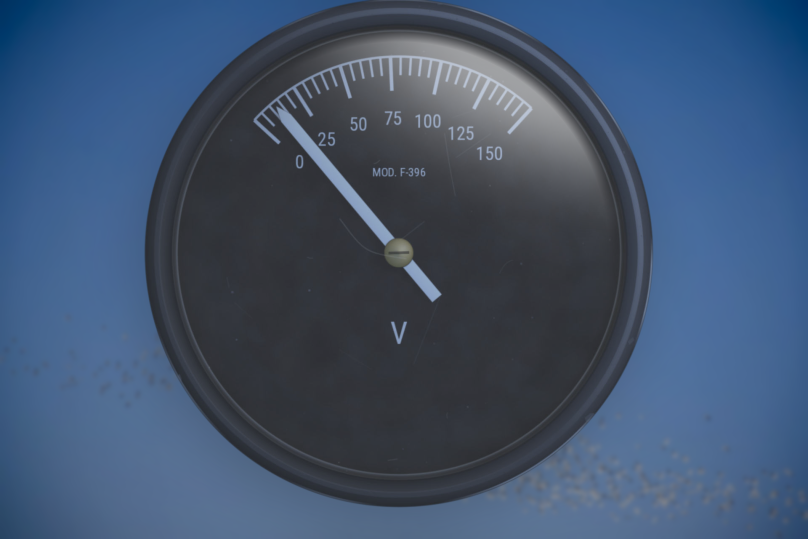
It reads value=12.5 unit=V
